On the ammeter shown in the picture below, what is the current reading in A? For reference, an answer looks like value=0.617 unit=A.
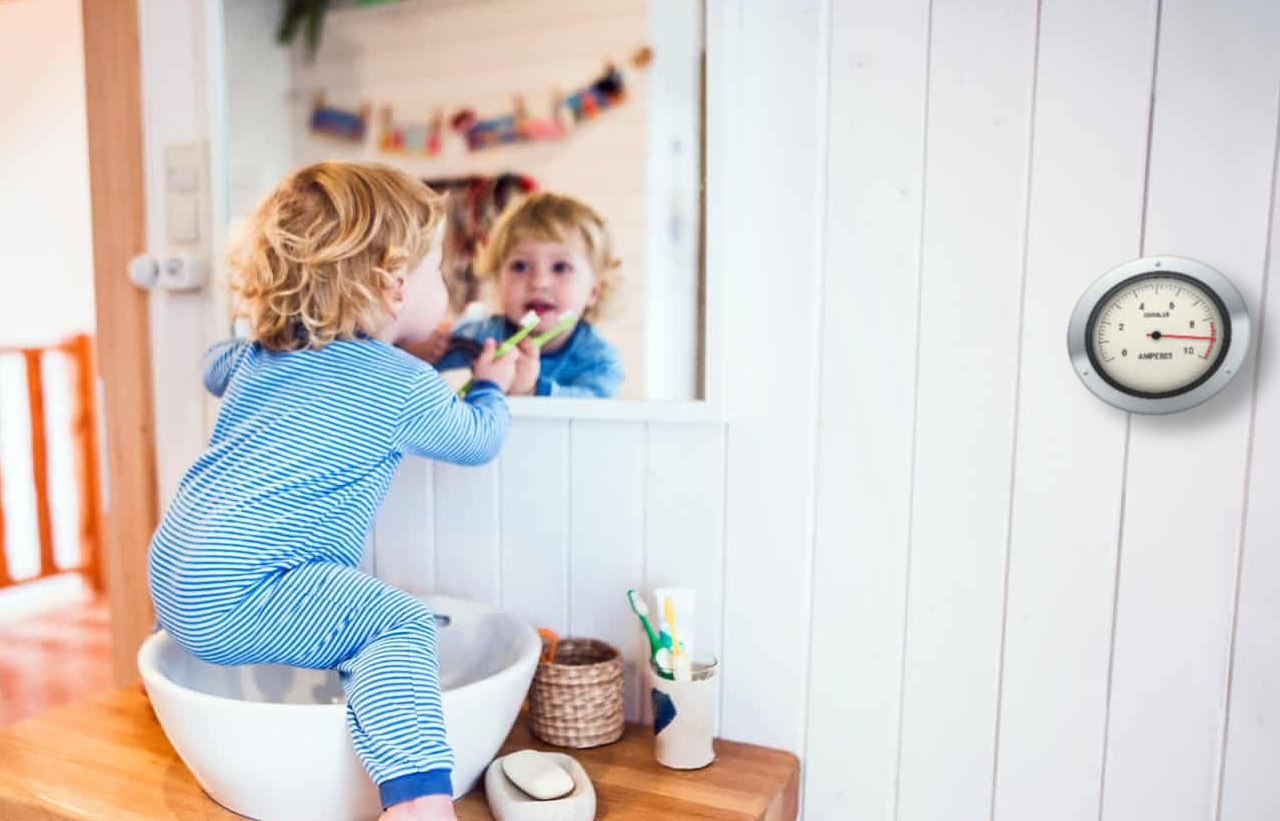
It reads value=9 unit=A
